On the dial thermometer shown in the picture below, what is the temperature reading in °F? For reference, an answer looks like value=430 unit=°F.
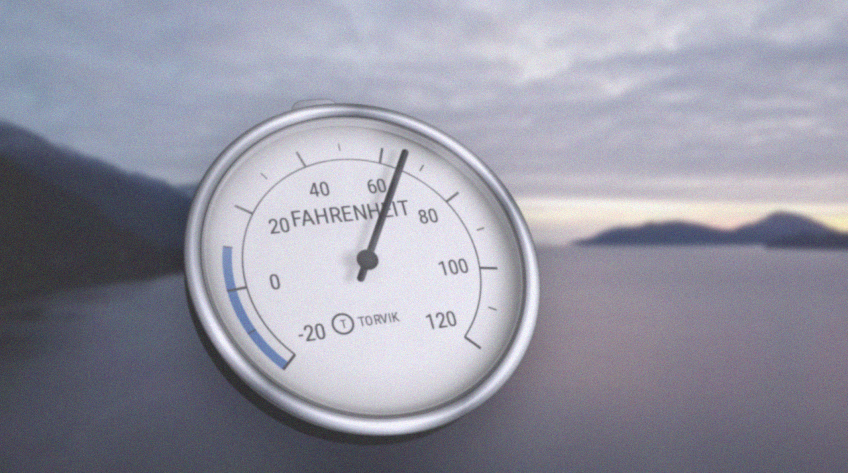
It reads value=65 unit=°F
